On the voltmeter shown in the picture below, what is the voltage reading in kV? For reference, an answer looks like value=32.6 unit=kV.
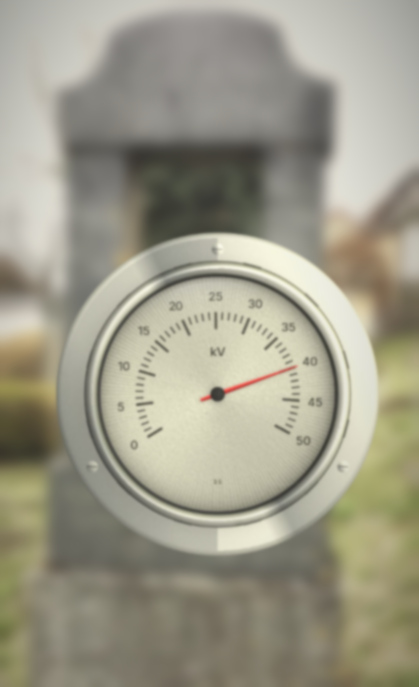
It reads value=40 unit=kV
